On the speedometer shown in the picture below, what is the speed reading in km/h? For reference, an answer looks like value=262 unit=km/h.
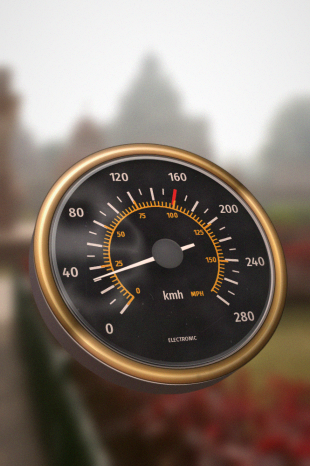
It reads value=30 unit=km/h
